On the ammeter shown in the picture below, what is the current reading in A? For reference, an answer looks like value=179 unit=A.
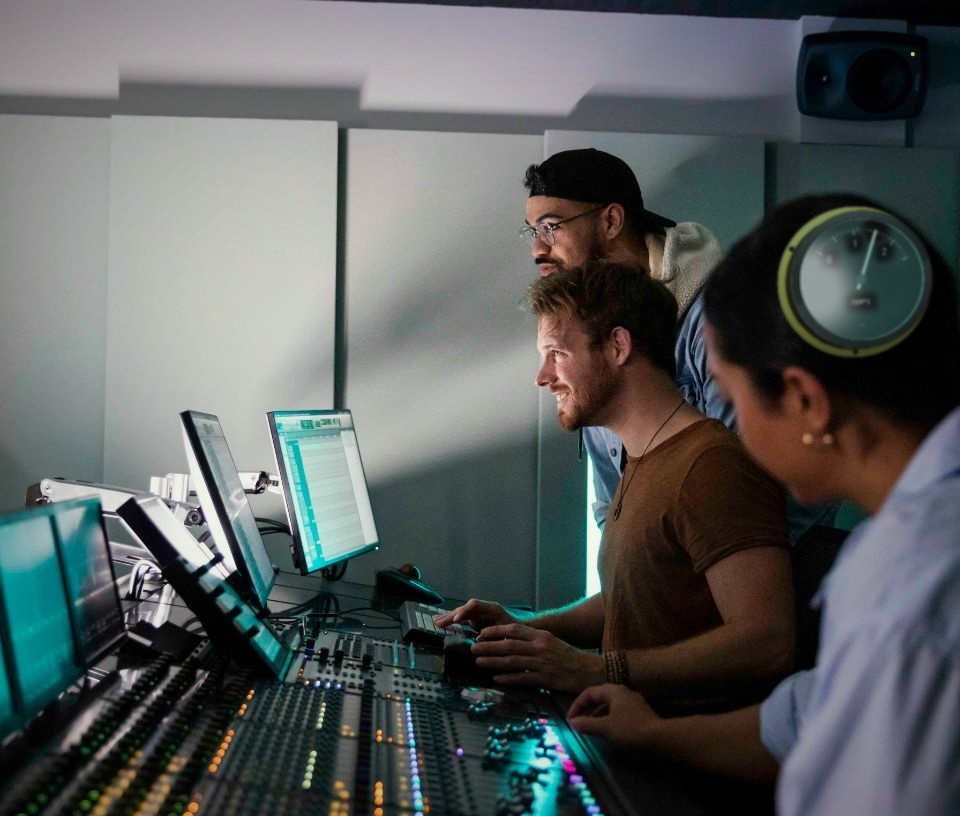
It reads value=1.5 unit=A
